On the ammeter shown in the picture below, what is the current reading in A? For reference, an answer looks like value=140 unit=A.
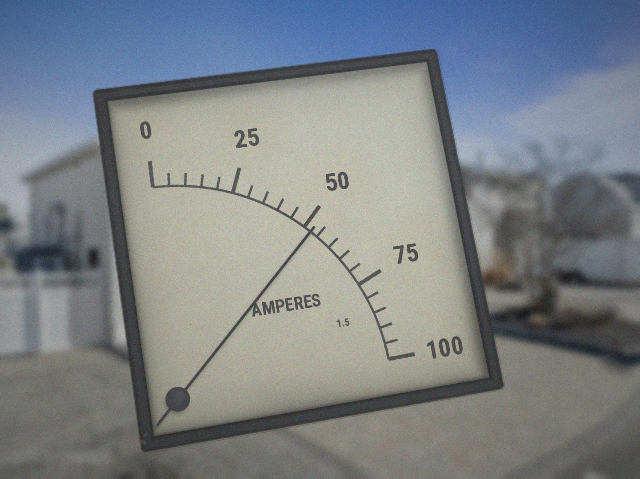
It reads value=52.5 unit=A
